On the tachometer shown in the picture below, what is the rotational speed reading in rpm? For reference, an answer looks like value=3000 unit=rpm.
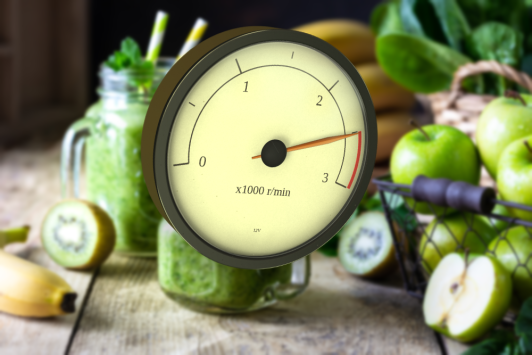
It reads value=2500 unit=rpm
